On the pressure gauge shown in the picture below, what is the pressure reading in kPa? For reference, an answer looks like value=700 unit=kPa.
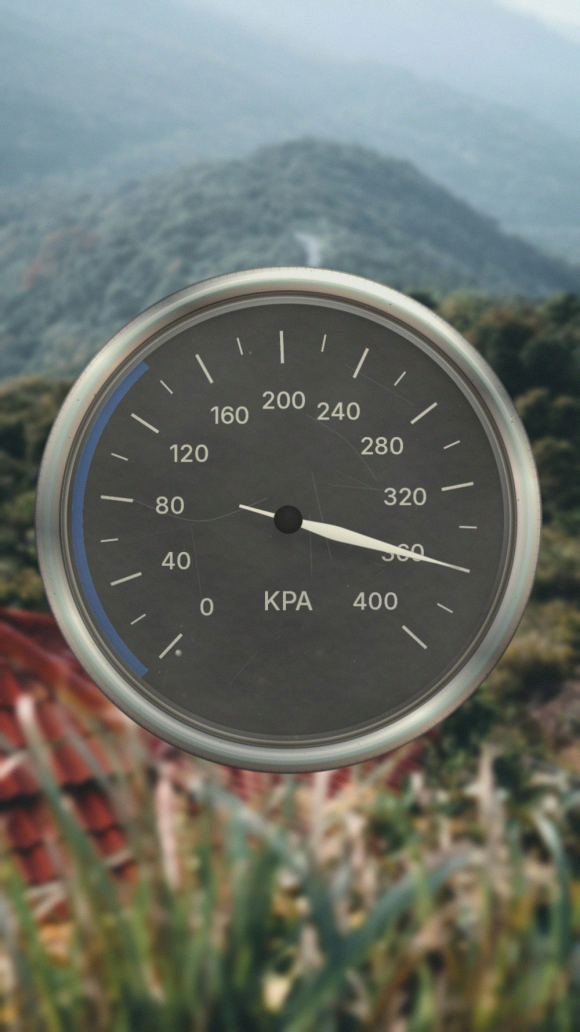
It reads value=360 unit=kPa
